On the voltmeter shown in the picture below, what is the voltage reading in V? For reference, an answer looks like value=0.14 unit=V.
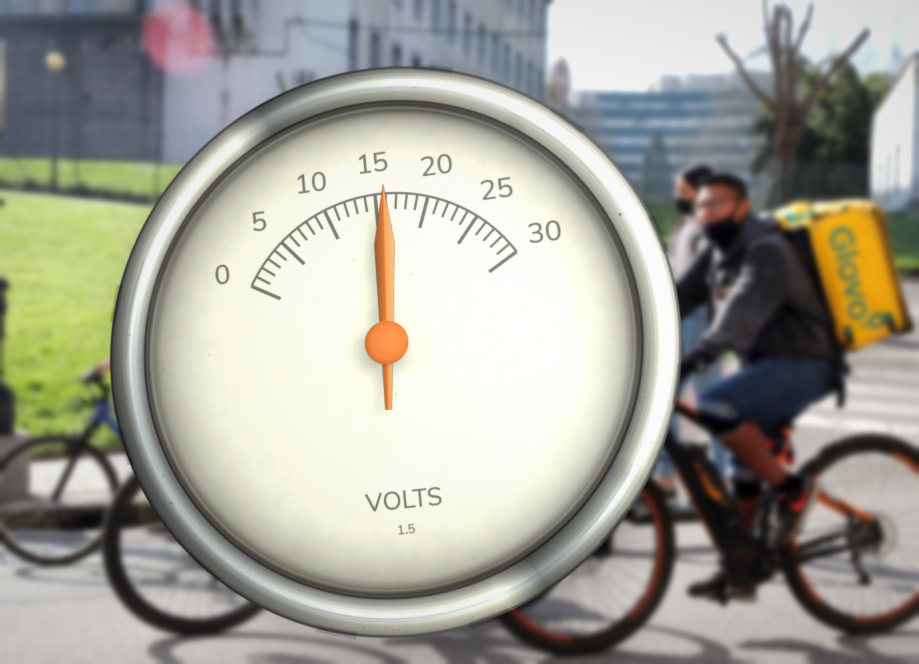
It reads value=16 unit=V
